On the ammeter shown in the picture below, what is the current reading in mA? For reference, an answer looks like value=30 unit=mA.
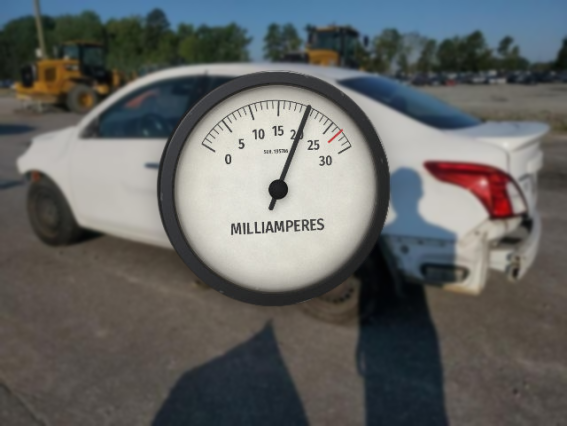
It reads value=20 unit=mA
